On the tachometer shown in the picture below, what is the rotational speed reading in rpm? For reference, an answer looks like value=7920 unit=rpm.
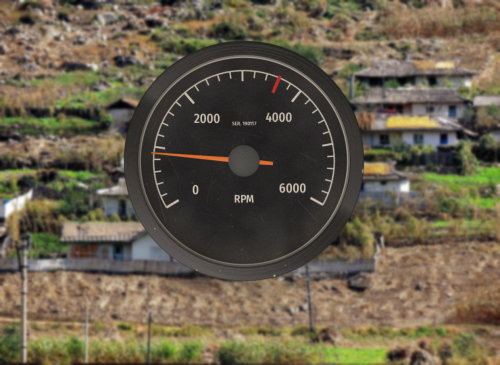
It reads value=900 unit=rpm
